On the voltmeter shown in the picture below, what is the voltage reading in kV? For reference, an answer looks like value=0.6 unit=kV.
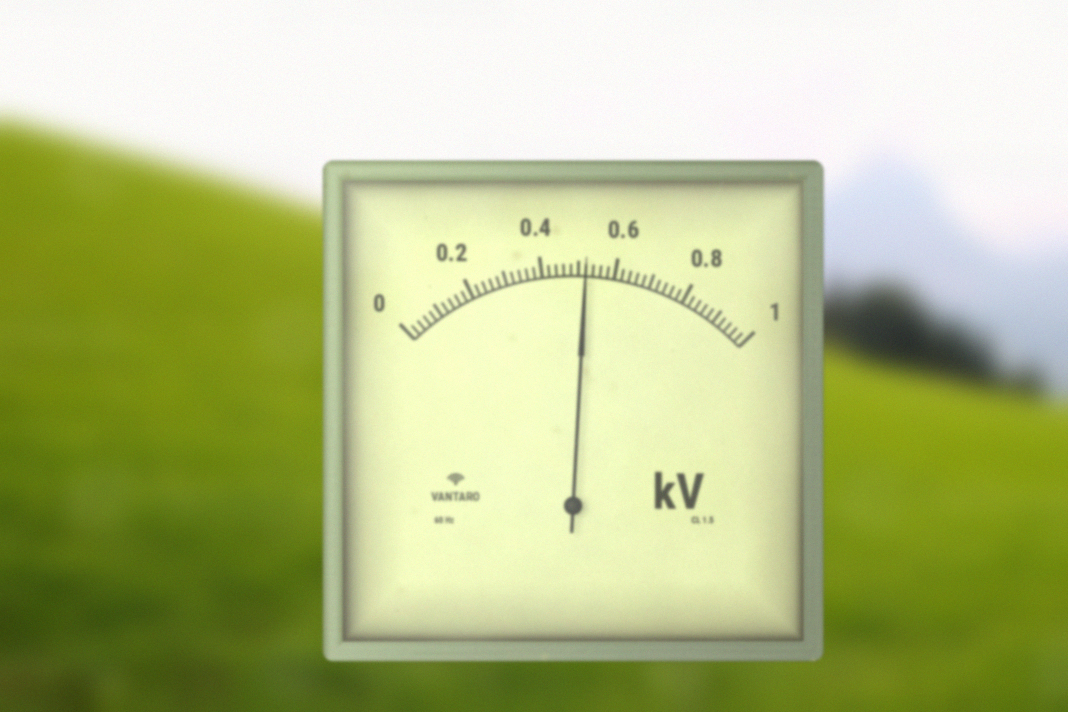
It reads value=0.52 unit=kV
